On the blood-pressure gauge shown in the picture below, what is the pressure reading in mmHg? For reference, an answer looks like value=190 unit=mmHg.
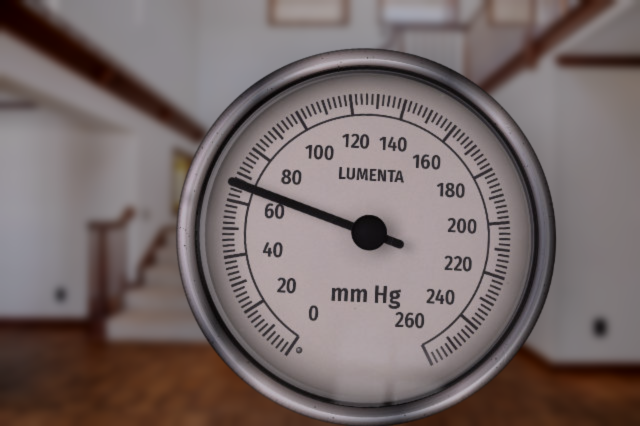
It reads value=66 unit=mmHg
